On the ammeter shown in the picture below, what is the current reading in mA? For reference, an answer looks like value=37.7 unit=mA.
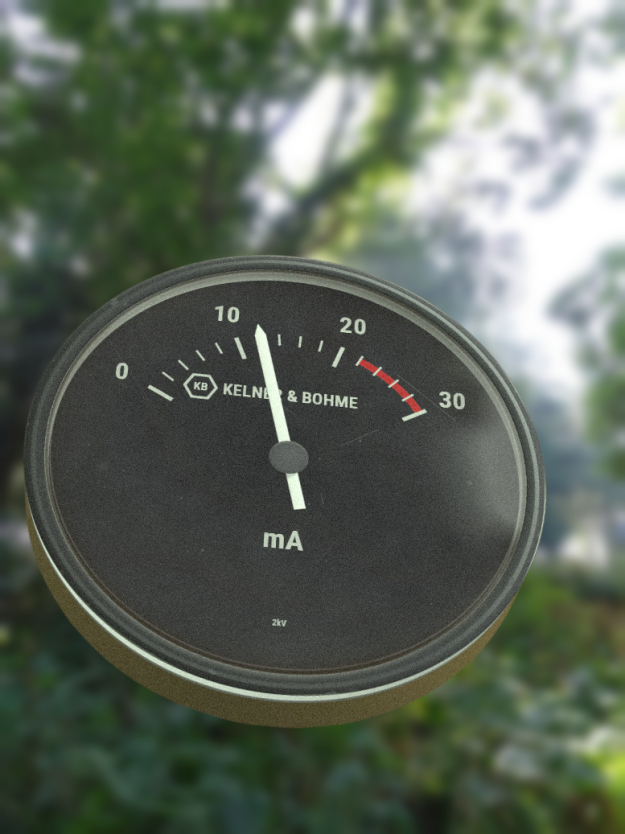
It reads value=12 unit=mA
